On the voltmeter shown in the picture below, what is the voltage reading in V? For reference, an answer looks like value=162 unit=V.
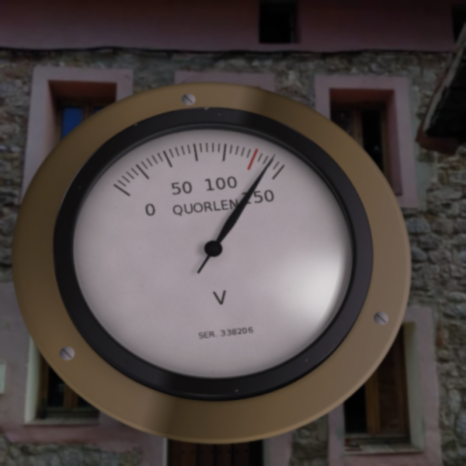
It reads value=140 unit=V
